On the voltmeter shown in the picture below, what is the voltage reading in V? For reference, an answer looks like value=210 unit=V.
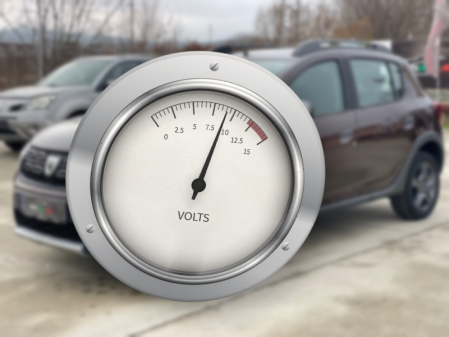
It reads value=9 unit=V
